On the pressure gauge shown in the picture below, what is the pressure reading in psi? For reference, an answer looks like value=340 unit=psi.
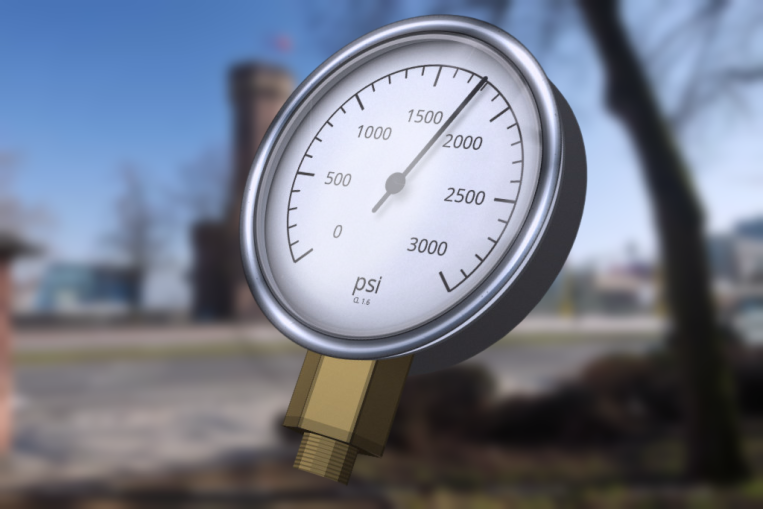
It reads value=1800 unit=psi
